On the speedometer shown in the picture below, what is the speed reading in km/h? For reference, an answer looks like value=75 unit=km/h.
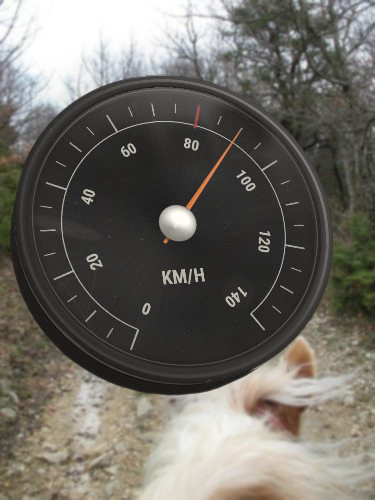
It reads value=90 unit=km/h
